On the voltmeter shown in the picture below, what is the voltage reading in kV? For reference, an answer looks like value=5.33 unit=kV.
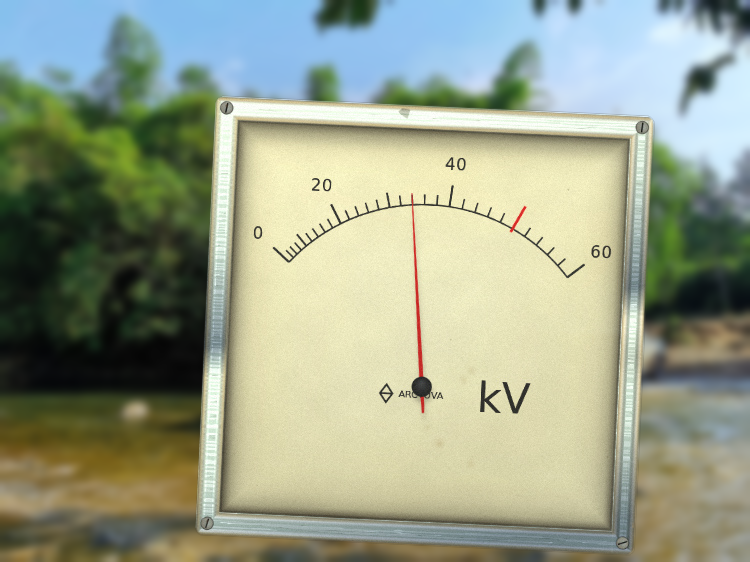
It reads value=34 unit=kV
